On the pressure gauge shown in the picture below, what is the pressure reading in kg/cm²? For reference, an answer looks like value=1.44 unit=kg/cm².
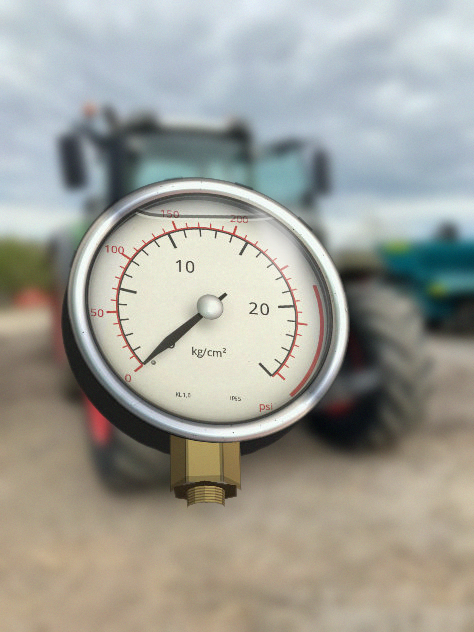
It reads value=0 unit=kg/cm²
